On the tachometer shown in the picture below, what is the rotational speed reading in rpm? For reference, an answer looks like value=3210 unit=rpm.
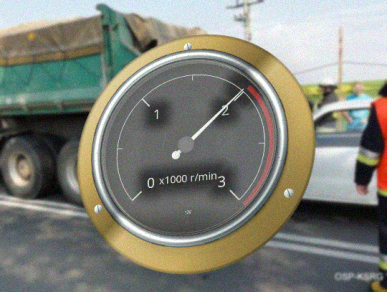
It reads value=2000 unit=rpm
